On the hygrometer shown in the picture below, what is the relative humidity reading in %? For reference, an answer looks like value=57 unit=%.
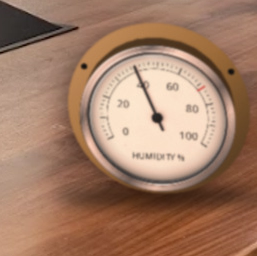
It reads value=40 unit=%
